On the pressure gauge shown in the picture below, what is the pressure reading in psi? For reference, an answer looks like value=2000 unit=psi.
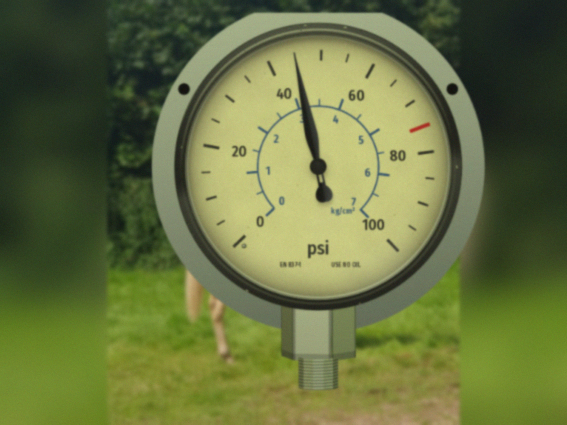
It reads value=45 unit=psi
